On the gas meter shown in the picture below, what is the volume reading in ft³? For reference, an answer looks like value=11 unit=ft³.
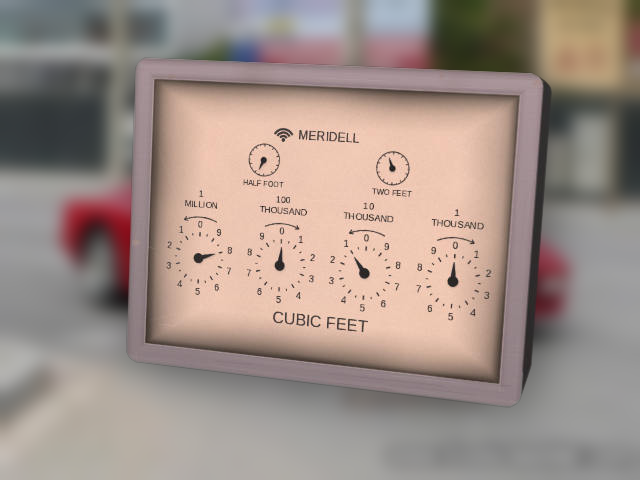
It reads value=801000 unit=ft³
